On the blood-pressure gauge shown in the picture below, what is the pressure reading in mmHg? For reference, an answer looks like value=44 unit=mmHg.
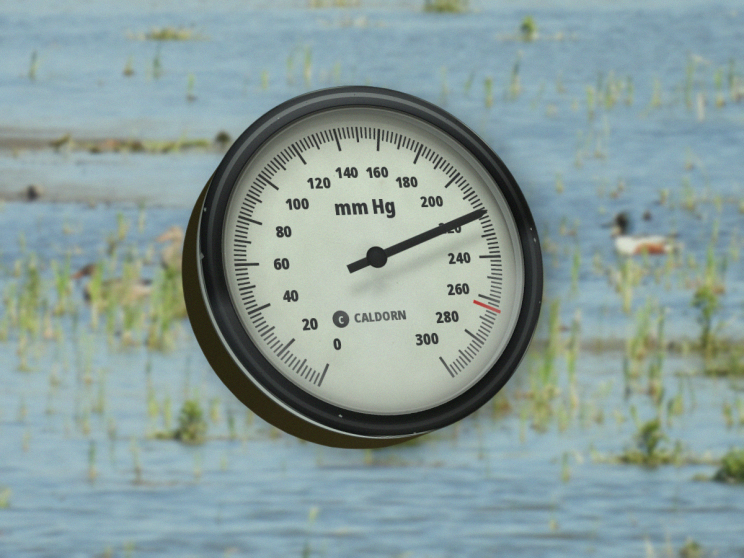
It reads value=220 unit=mmHg
